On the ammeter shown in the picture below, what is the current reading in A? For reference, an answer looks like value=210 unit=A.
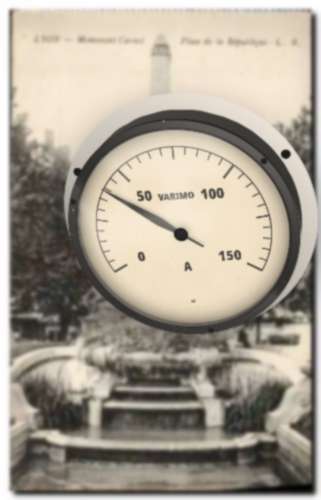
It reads value=40 unit=A
